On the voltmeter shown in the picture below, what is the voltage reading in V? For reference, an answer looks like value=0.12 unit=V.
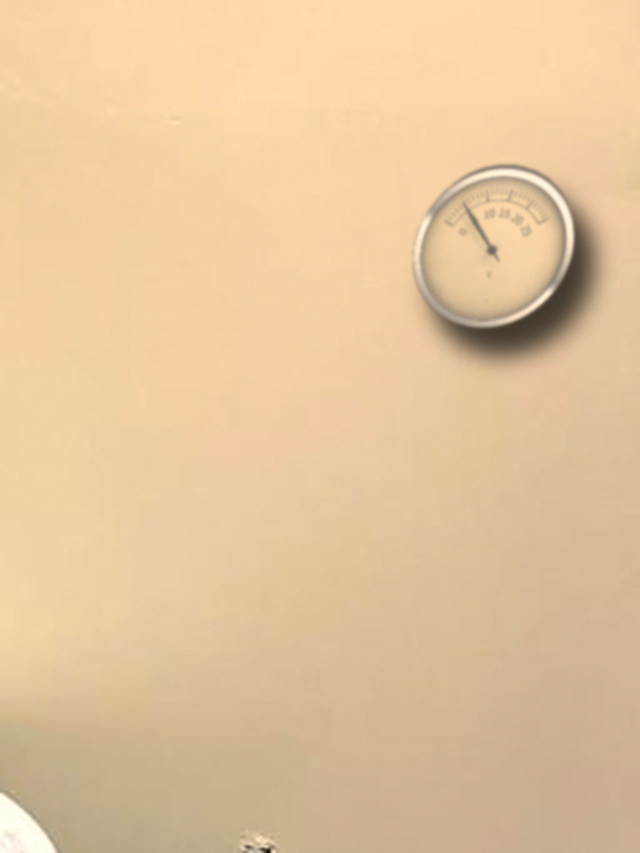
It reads value=5 unit=V
